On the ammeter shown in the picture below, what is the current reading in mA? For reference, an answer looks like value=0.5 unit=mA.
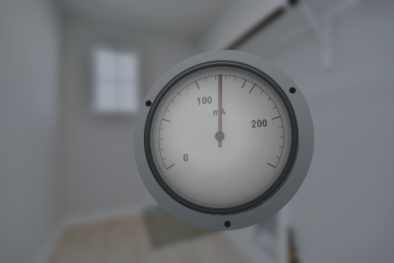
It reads value=125 unit=mA
